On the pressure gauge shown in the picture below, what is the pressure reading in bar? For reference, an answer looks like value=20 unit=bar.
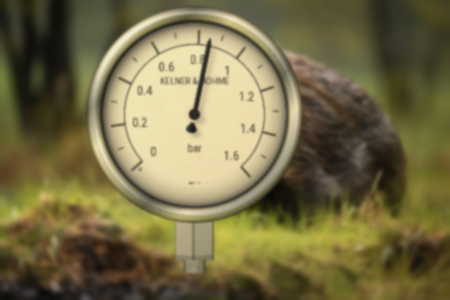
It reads value=0.85 unit=bar
